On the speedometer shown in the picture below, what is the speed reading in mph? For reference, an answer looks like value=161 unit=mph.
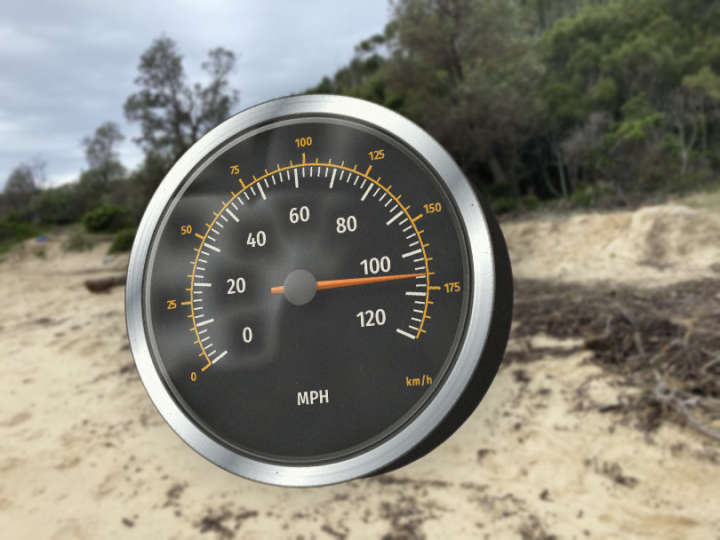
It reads value=106 unit=mph
